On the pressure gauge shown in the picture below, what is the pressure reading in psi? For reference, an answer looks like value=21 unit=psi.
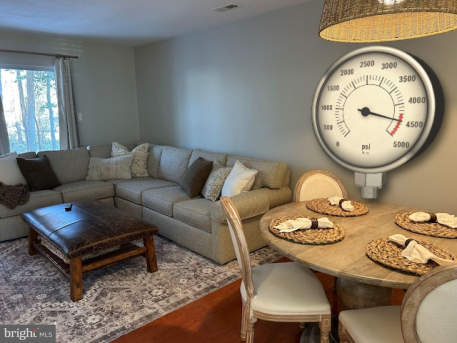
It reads value=4500 unit=psi
